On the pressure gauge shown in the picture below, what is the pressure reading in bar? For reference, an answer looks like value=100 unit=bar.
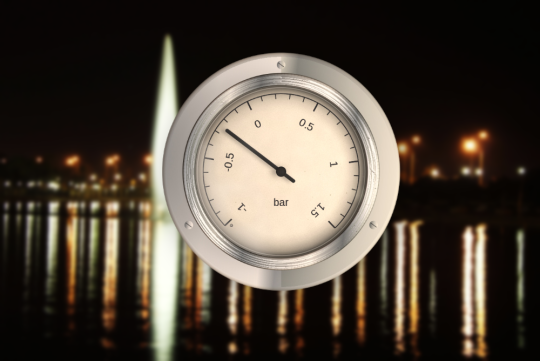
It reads value=-0.25 unit=bar
